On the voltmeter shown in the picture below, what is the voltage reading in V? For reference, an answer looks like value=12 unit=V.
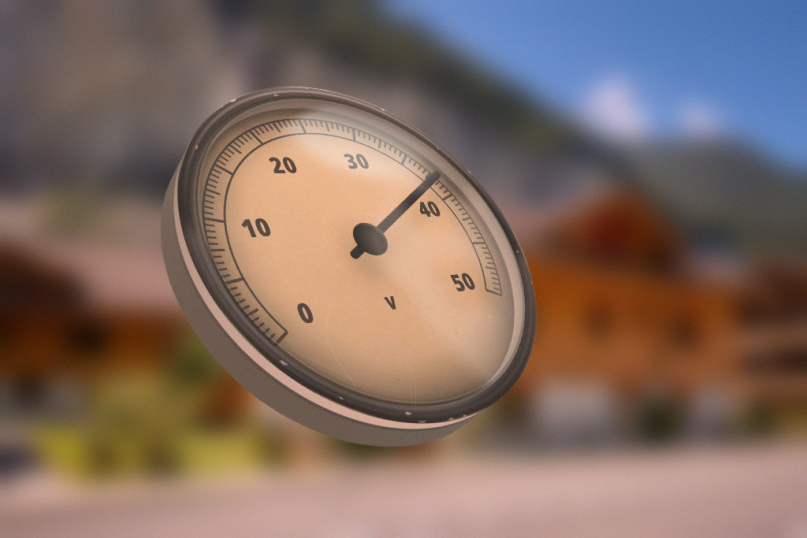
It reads value=38 unit=V
